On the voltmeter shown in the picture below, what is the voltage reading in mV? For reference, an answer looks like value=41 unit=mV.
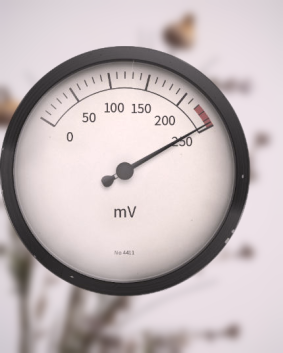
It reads value=245 unit=mV
